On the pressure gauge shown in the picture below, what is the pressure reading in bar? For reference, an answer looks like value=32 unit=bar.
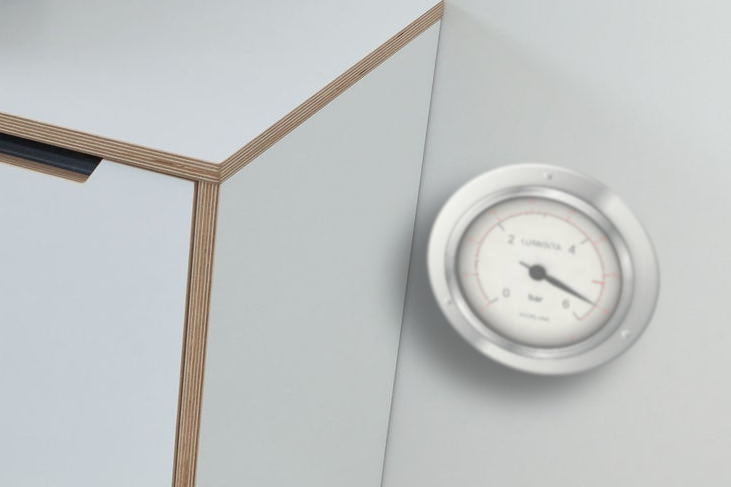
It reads value=5.5 unit=bar
